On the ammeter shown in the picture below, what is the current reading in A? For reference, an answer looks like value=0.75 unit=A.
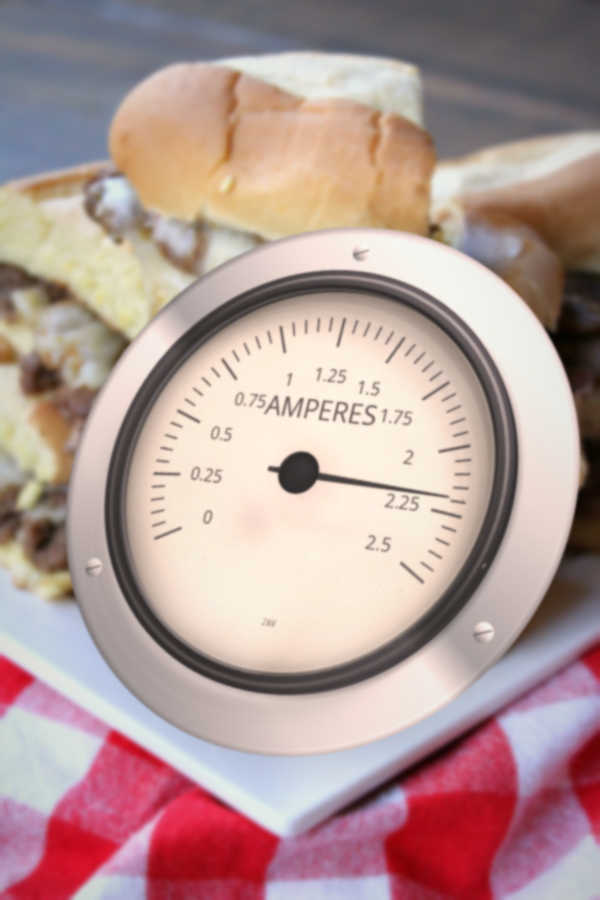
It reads value=2.2 unit=A
